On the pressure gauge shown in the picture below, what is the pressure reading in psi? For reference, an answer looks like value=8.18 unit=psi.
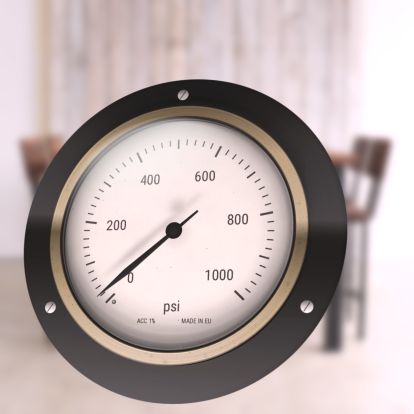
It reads value=20 unit=psi
